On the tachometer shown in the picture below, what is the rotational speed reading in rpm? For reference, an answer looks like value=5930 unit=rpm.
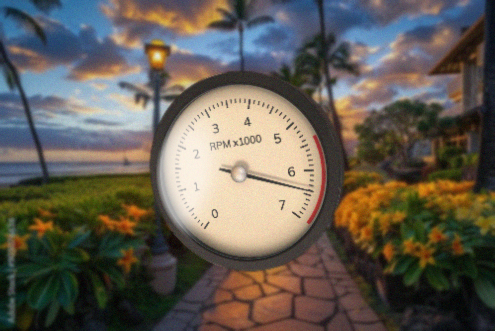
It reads value=6400 unit=rpm
